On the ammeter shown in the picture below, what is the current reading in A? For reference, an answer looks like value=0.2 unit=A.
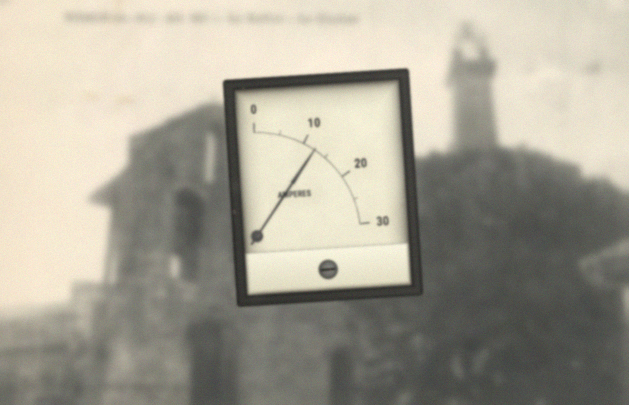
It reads value=12.5 unit=A
